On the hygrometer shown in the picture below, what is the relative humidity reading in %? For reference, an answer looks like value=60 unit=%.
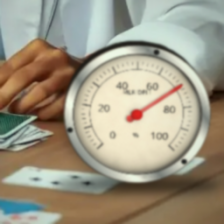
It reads value=70 unit=%
